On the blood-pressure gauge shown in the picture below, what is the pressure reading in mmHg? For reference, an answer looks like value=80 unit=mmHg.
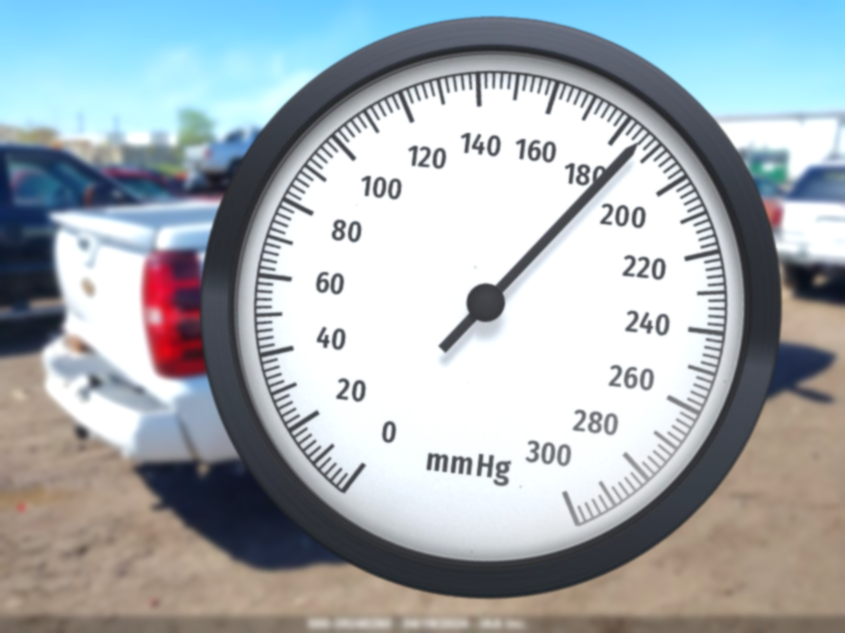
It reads value=186 unit=mmHg
